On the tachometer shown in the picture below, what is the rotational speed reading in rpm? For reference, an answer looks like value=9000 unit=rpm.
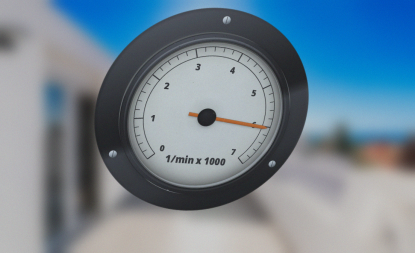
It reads value=6000 unit=rpm
